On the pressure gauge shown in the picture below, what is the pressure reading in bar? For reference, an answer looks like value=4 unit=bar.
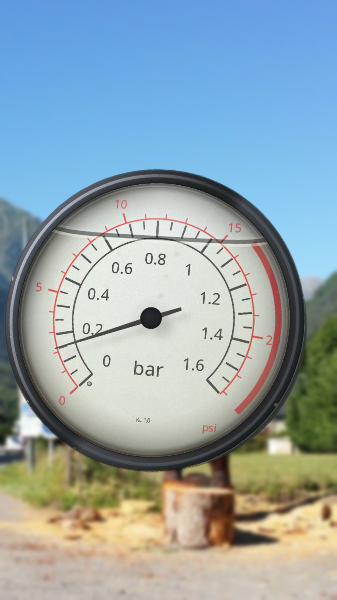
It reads value=0.15 unit=bar
